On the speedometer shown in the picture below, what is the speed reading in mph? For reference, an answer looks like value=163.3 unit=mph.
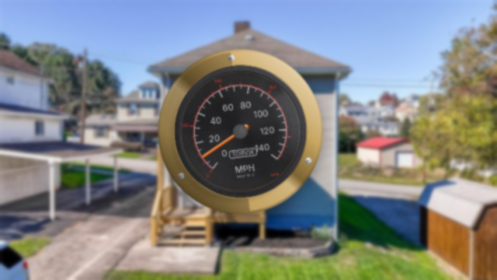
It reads value=10 unit=mph
